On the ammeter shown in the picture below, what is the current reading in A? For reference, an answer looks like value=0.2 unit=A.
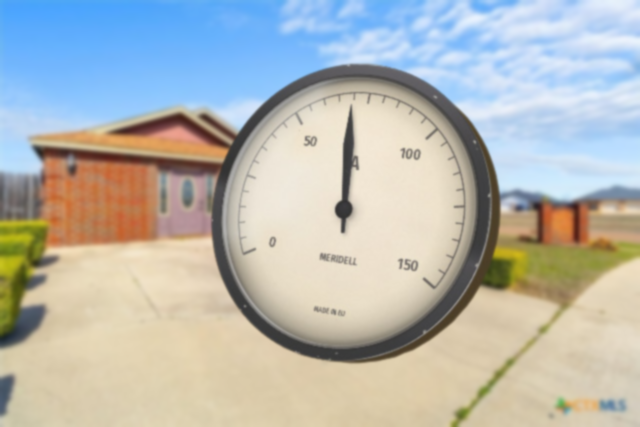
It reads value=70 unit=A
